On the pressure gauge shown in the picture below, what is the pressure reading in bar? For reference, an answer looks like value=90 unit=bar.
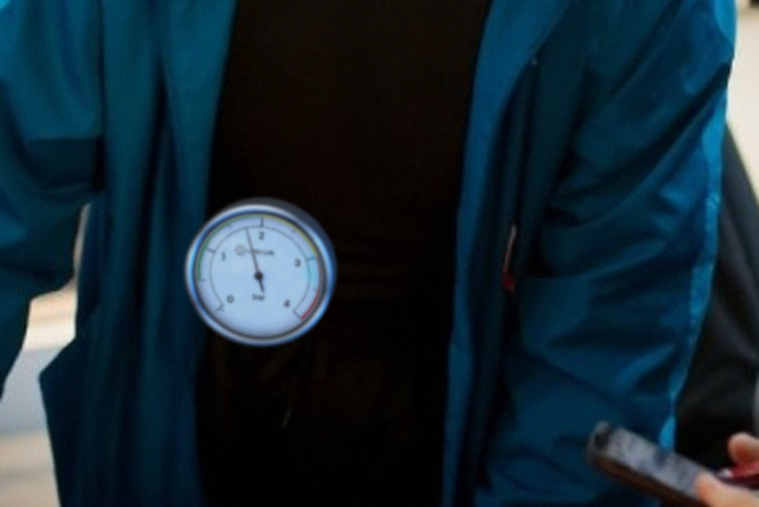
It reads value=1.75 unit=bar
